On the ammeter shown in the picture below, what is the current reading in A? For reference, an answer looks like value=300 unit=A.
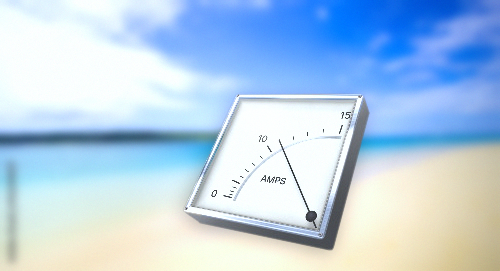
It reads value=11 unit=A
